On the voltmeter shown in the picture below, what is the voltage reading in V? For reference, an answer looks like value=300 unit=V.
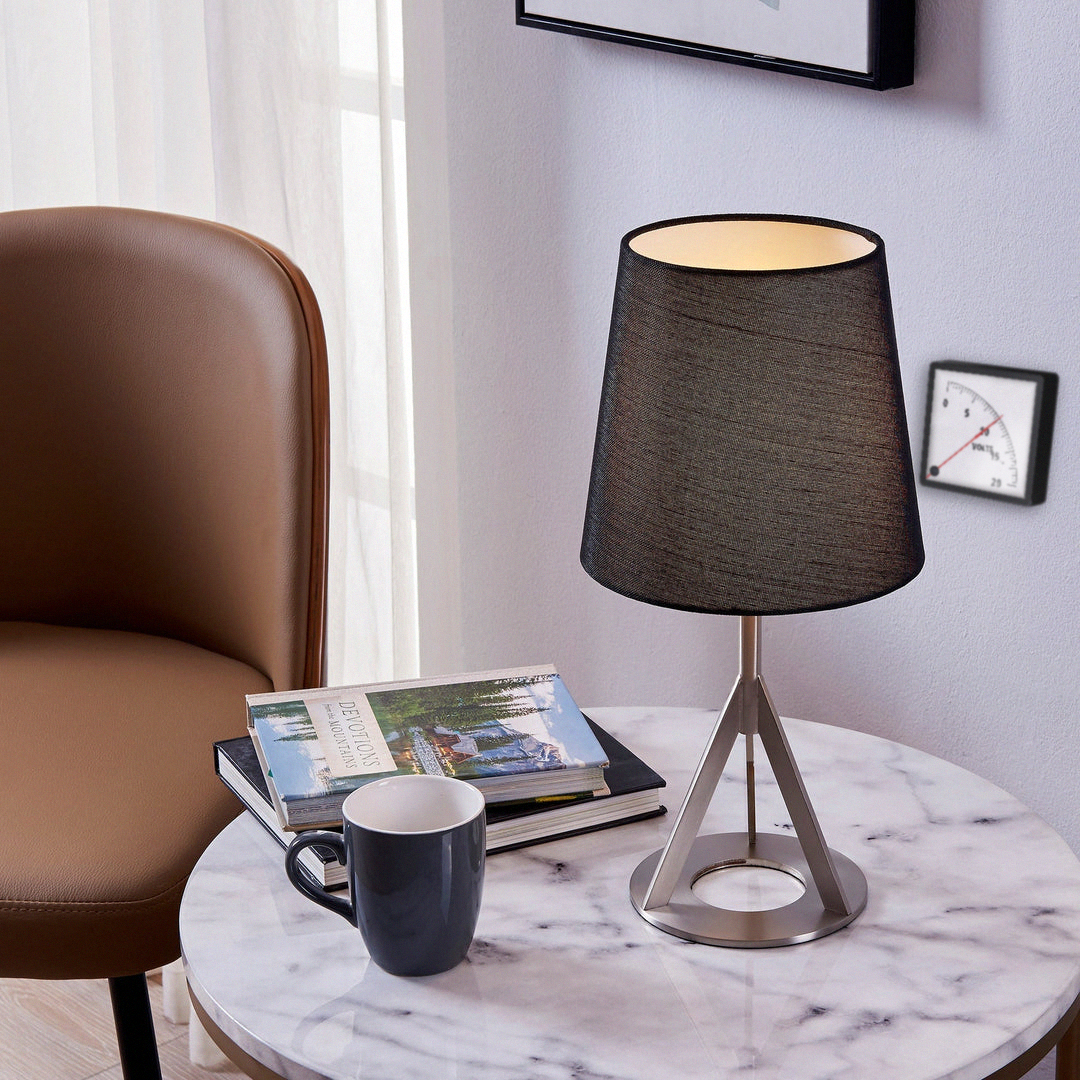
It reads value=10 unit=V
